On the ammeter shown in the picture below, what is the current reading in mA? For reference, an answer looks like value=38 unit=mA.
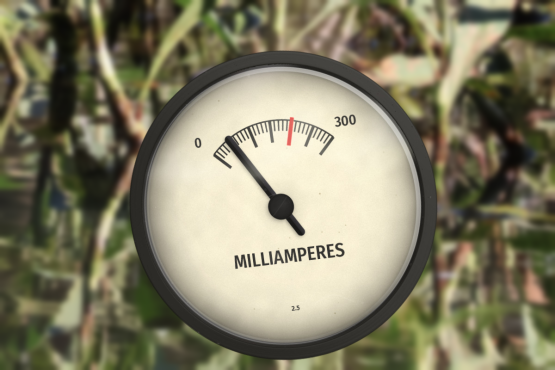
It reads value=50 unit=mA
